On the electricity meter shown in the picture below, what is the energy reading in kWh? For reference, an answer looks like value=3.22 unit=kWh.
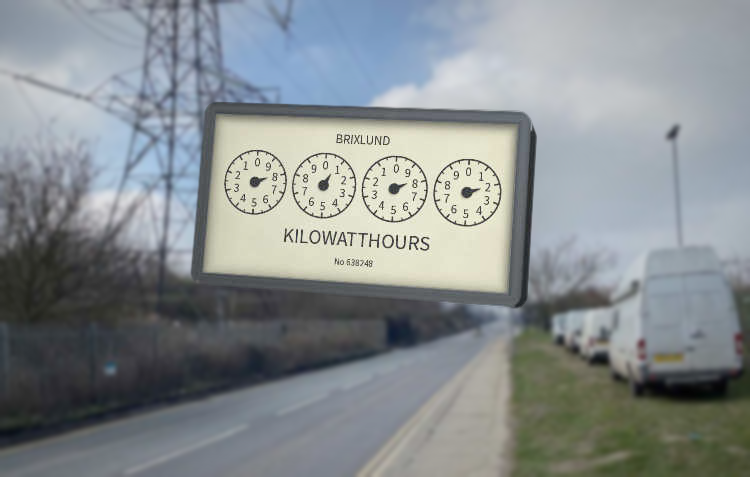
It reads value=8082 unit=kWh
